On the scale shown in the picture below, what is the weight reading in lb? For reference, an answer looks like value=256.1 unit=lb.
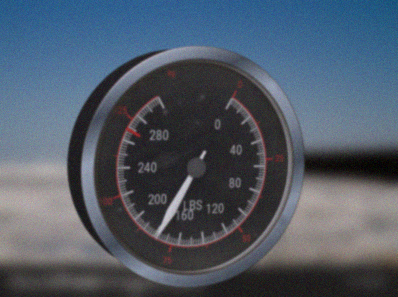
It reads value=180 unit=lb
